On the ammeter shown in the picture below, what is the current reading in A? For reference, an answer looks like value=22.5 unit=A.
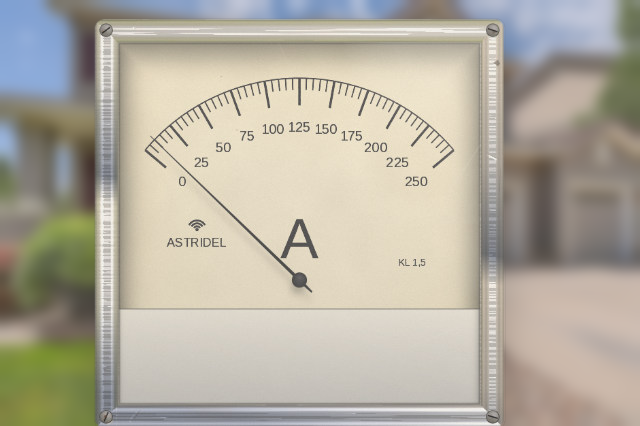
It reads value=10 unit=A
